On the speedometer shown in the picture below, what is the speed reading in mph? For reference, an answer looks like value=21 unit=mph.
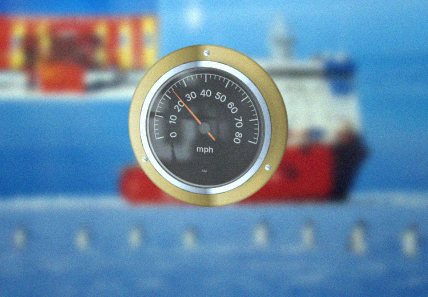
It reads value=24 unit=mph
